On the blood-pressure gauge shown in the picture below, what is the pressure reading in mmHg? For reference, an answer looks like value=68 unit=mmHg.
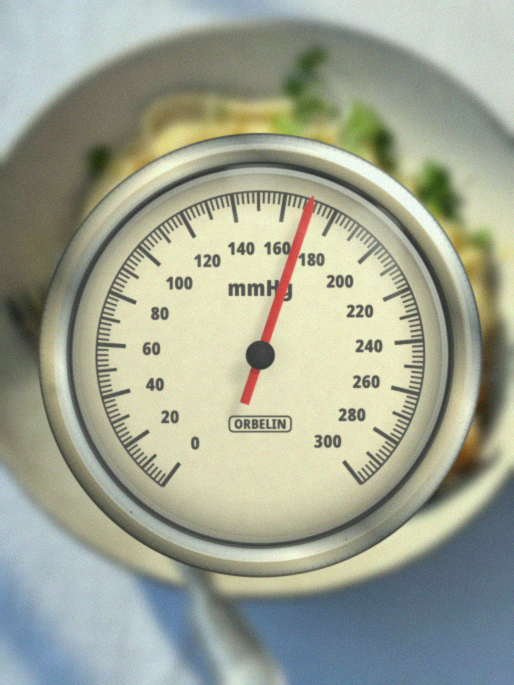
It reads value=170 unit=mmHg
